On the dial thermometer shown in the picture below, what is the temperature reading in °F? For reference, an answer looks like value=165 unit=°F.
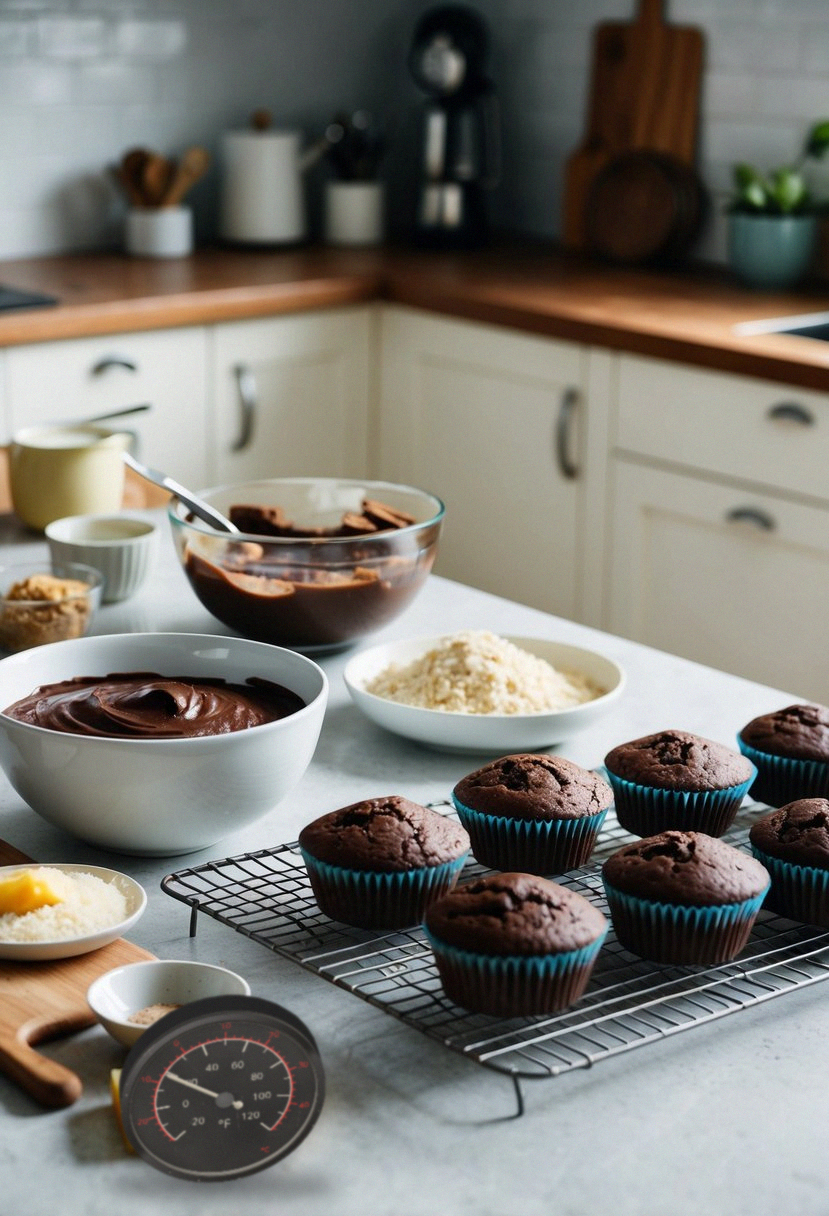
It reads value=20 unit=°F
